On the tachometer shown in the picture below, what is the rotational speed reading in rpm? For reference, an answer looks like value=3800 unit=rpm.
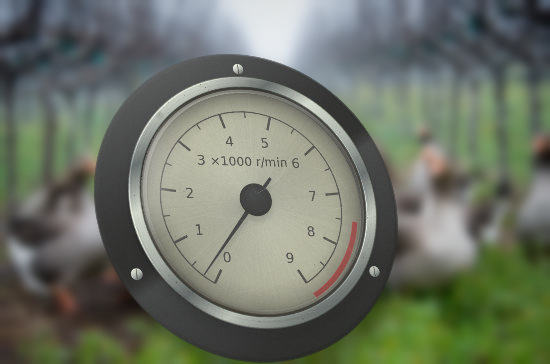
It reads value=250 unit=rpm
